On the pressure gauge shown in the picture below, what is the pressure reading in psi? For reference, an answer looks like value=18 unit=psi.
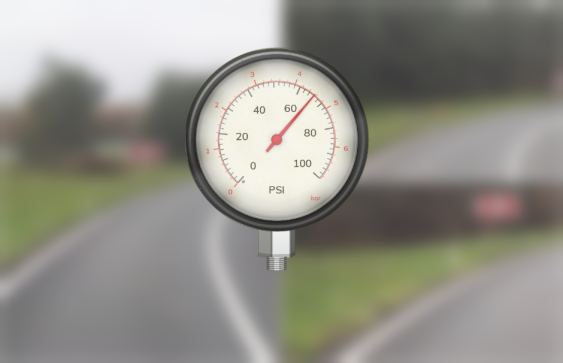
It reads value=66 unit=psi
